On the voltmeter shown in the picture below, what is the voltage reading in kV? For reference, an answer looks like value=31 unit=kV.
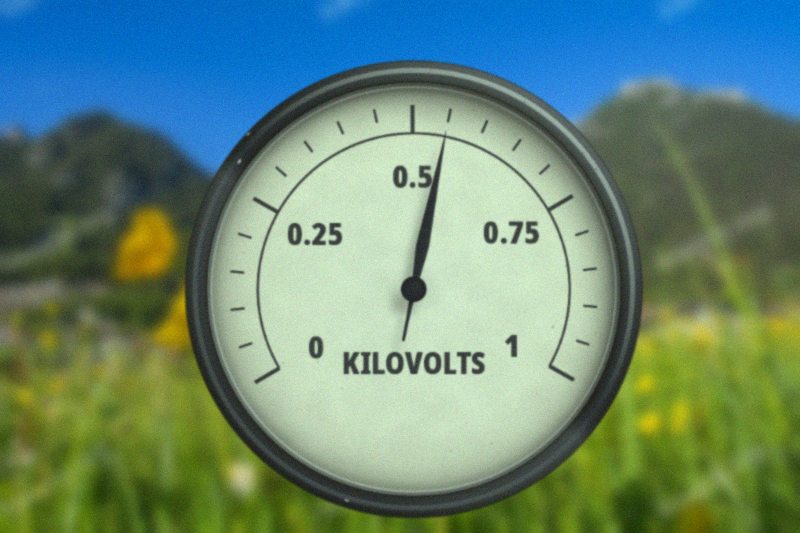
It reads value=0.55 unit=kV
